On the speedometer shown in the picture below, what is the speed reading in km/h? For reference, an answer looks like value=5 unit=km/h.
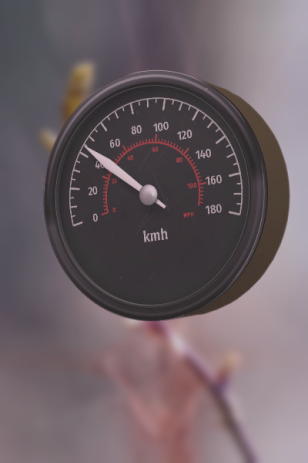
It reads value=45 unit=km/h
